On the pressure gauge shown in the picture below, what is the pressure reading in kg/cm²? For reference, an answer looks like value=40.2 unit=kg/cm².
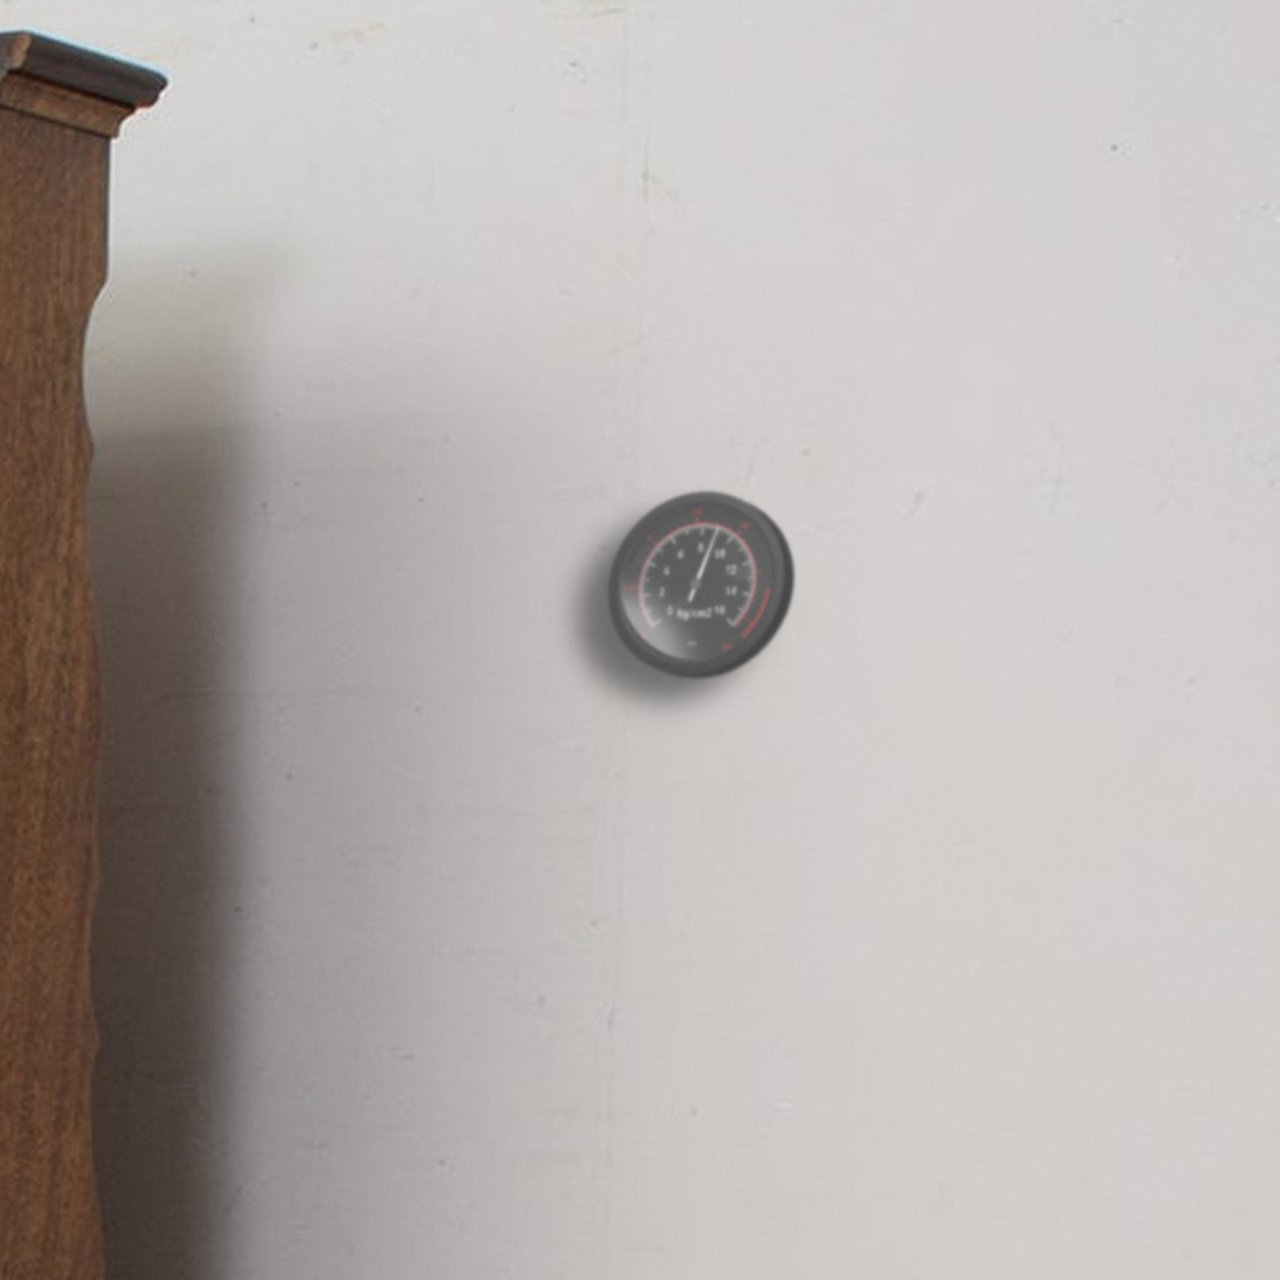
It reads value=9 unit=kg/cm²
